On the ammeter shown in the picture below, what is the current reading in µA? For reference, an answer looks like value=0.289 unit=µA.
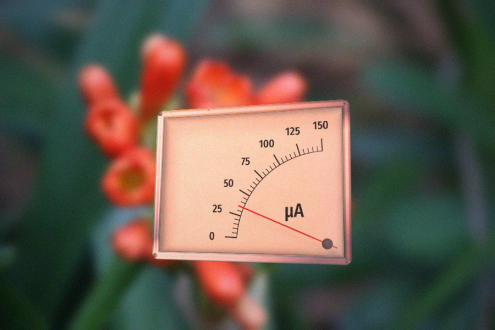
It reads value=35 unit=µA
